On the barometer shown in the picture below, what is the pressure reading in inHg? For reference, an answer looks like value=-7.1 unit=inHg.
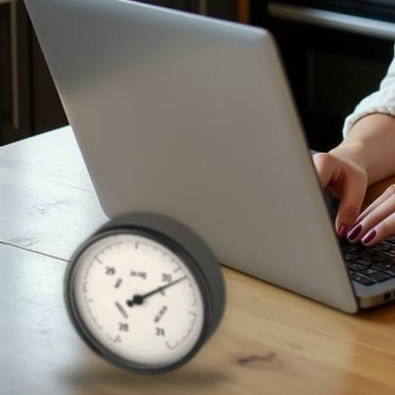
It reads value=30.1 unit=inHg
